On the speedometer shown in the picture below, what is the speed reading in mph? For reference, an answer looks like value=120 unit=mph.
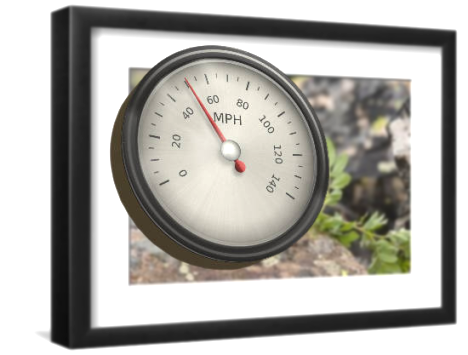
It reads value=50 unit=mph
